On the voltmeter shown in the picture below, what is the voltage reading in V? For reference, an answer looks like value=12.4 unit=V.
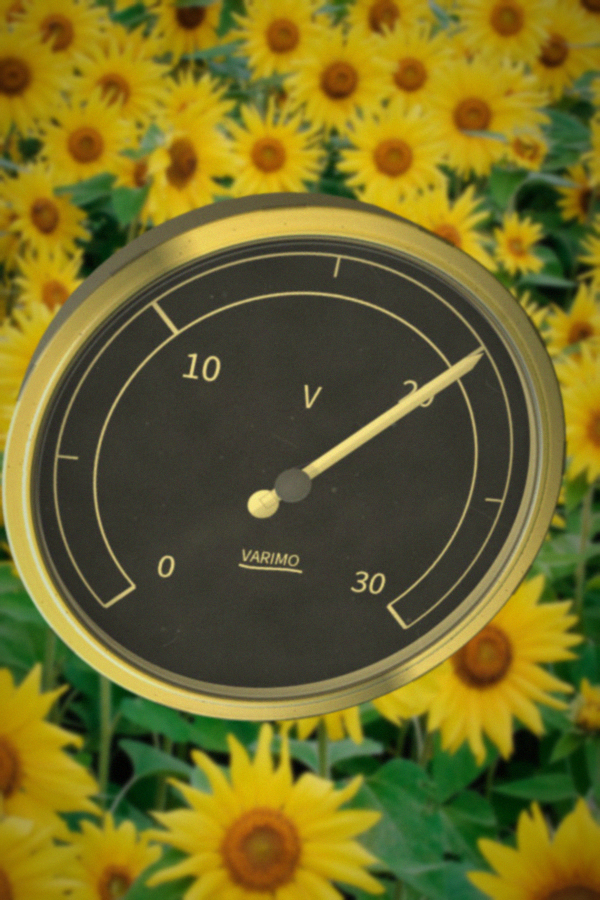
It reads value=20 unit=V
